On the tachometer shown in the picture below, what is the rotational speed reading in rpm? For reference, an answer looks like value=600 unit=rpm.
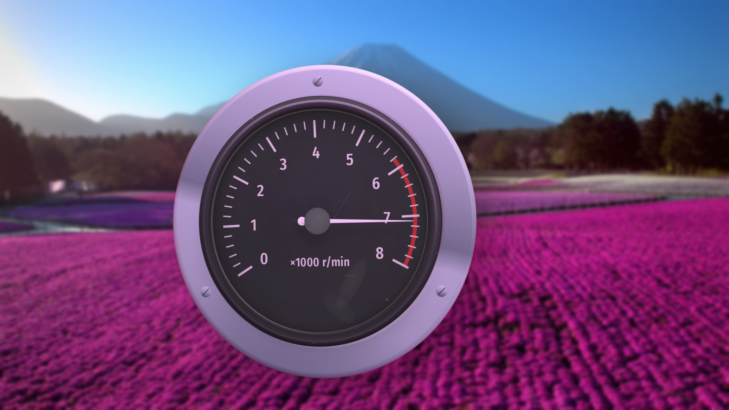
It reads value=7100 unit=rpm
